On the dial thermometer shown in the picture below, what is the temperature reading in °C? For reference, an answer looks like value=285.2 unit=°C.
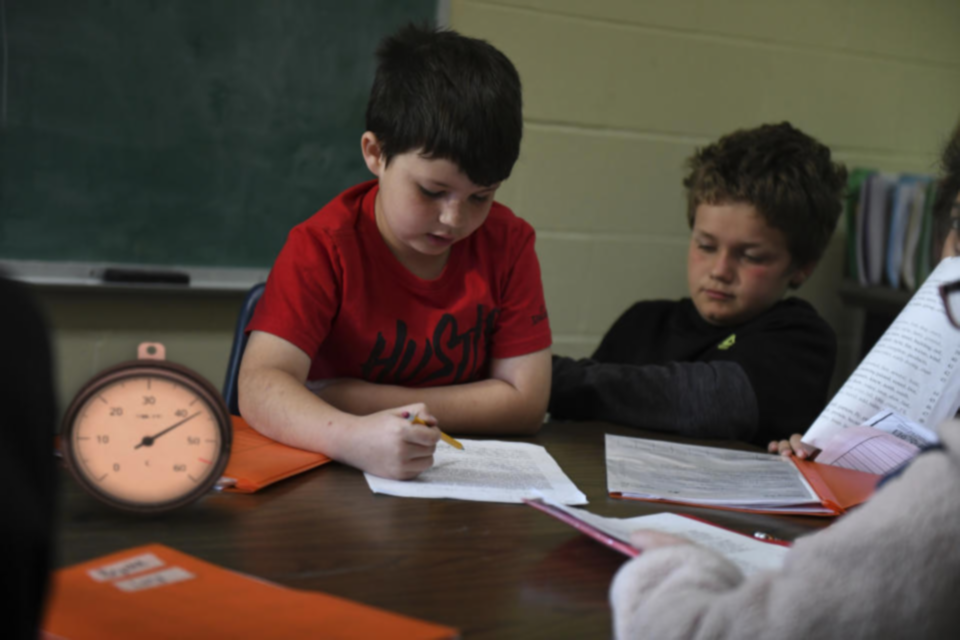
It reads value=42.5 unit=°C
